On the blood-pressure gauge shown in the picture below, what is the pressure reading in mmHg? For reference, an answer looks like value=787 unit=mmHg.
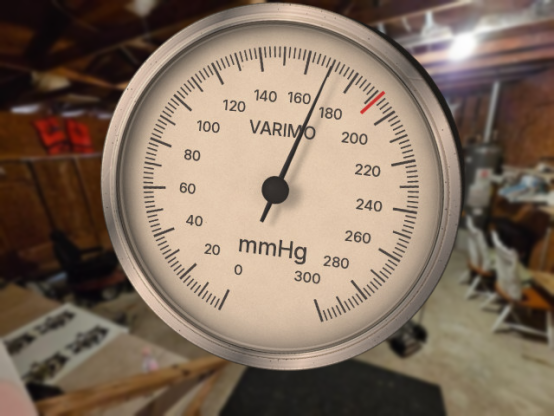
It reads value=170 unit=mmHg
